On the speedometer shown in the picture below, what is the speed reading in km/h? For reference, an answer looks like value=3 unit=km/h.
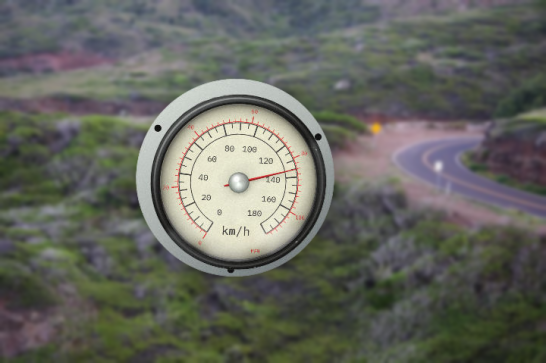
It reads value=135 unit=km/h
